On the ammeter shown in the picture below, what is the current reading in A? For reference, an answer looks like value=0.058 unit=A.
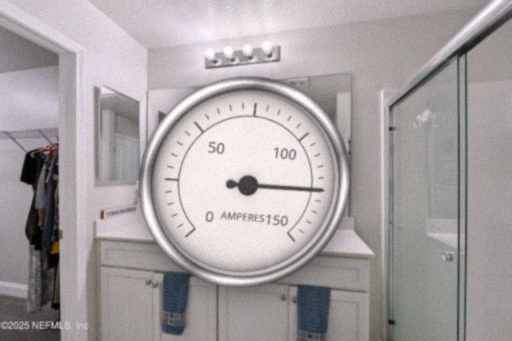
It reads value=125 unit=A
